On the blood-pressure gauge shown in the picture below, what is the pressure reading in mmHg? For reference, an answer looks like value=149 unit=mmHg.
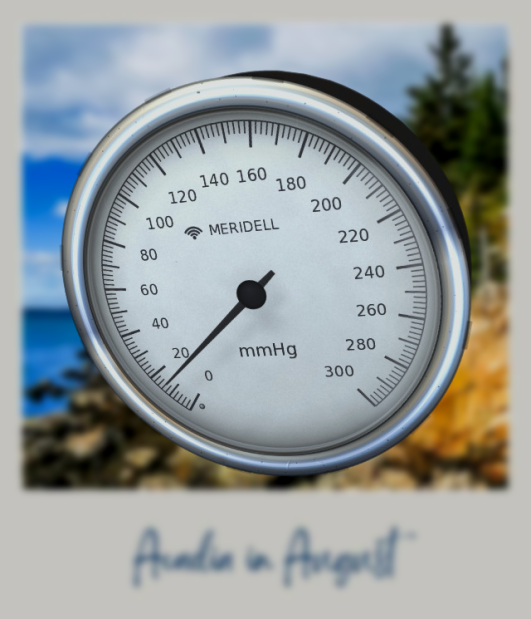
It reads value=14 unit=mmHg
